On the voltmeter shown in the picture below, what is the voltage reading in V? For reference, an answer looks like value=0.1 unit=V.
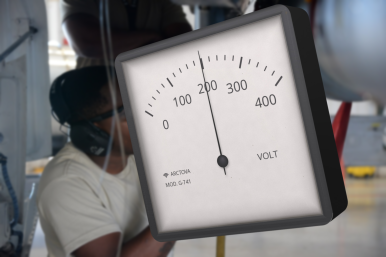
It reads value=200 unit=V
